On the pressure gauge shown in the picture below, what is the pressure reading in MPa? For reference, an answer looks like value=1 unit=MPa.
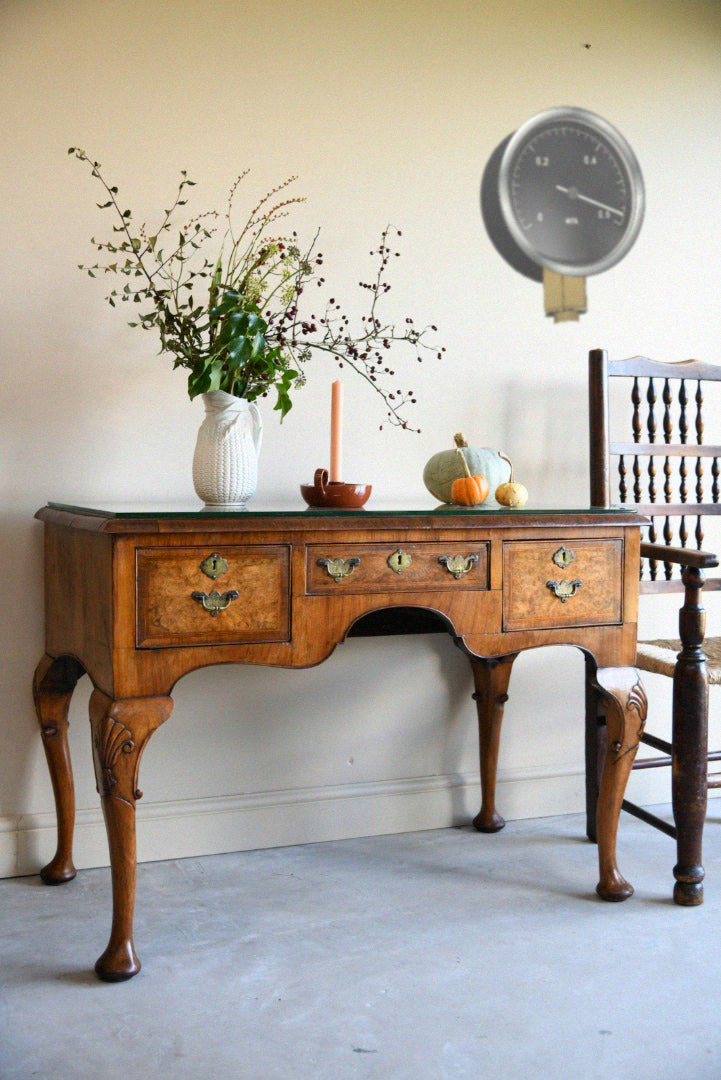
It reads value=0.58 unit=MPa
